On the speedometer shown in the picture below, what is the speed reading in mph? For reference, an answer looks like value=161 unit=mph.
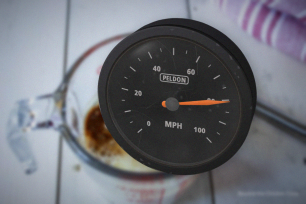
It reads value=80 unit=mph
